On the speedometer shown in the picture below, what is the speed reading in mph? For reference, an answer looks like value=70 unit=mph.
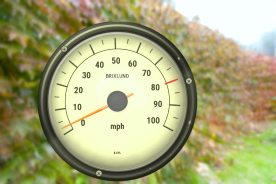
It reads value=2.5 unit=mph
